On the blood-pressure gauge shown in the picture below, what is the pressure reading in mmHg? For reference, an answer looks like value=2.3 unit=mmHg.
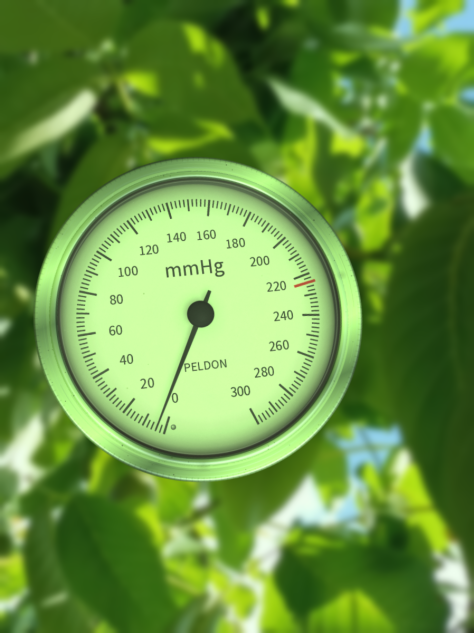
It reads value=4 unit=mmHg
